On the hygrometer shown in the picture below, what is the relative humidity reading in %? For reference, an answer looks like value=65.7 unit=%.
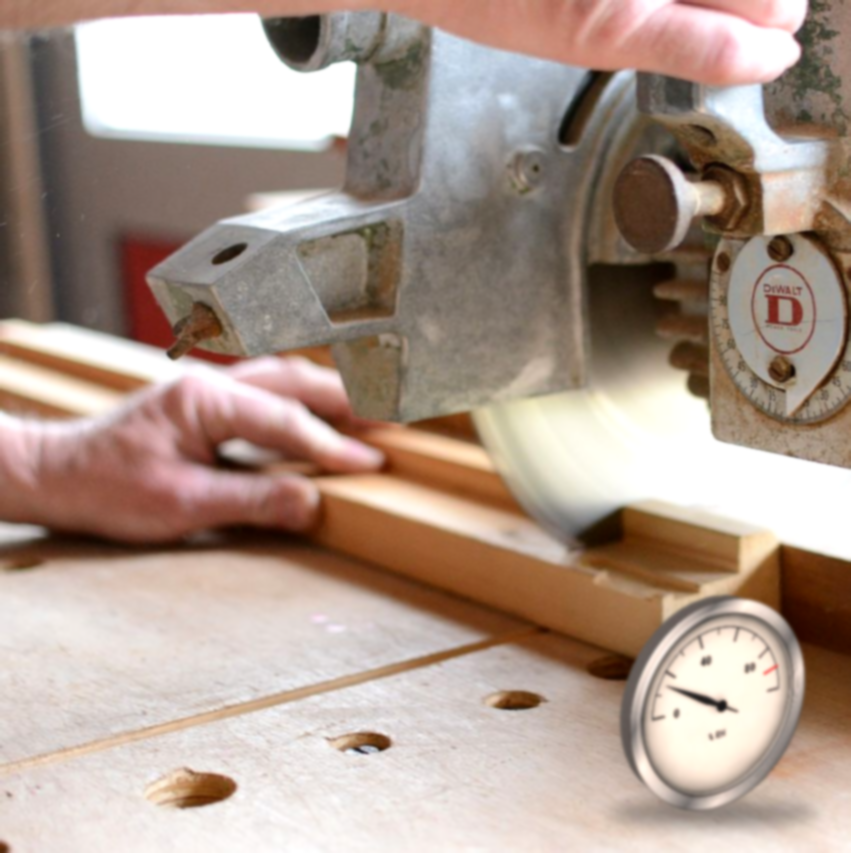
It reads value=15 unit=%
